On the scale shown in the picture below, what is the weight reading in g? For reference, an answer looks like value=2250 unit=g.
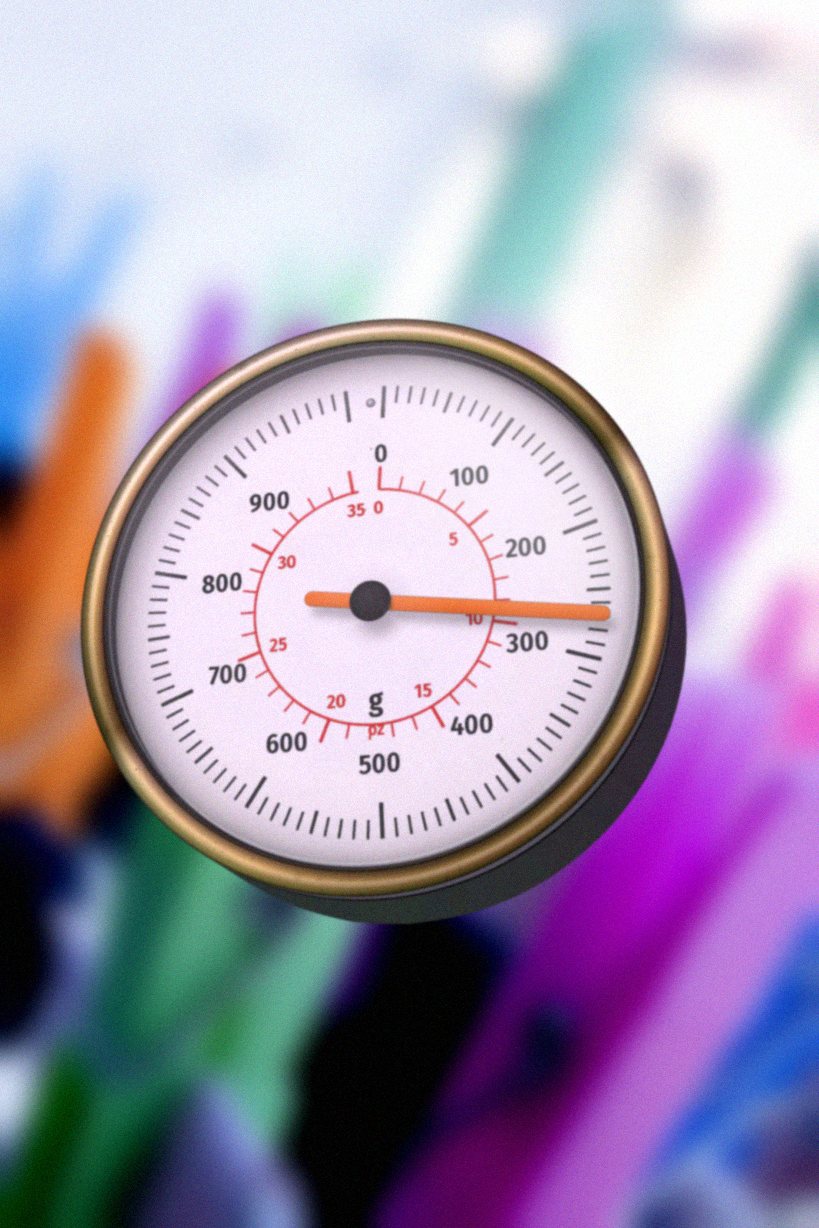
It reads value=270 unit=g
